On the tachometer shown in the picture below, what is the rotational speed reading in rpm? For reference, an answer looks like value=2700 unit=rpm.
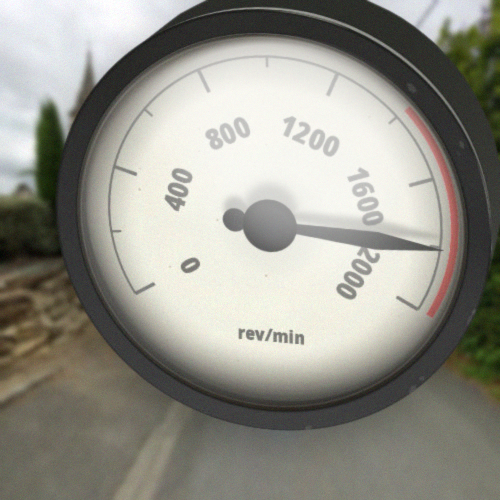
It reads value=1800 unit=rpm
